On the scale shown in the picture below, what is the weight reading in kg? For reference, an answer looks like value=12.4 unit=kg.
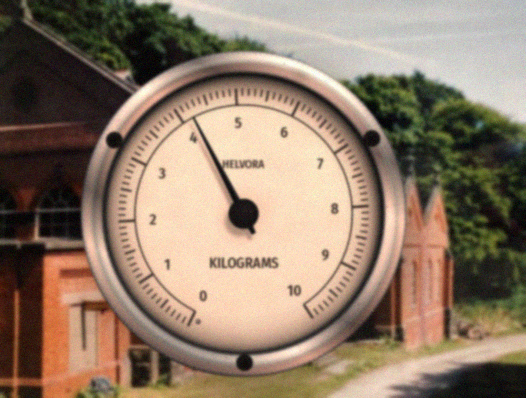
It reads value=4.2 unit=kg
